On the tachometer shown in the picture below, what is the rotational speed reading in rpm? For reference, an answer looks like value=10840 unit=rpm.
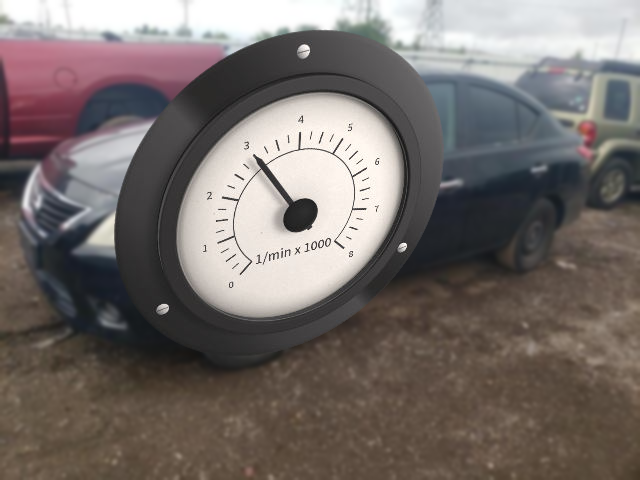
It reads value=3000 unit=rpm
